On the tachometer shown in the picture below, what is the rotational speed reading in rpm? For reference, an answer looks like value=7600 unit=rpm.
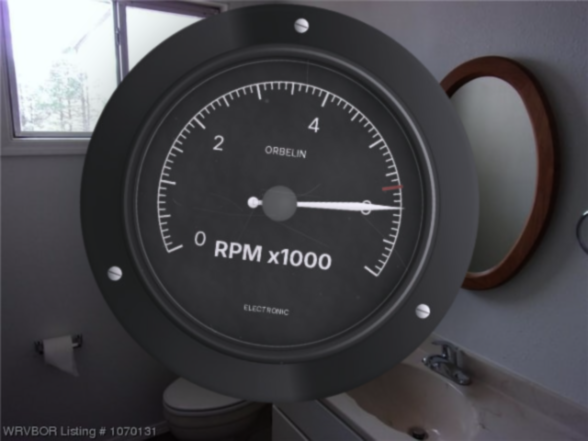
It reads value=6000 unit=rpm
